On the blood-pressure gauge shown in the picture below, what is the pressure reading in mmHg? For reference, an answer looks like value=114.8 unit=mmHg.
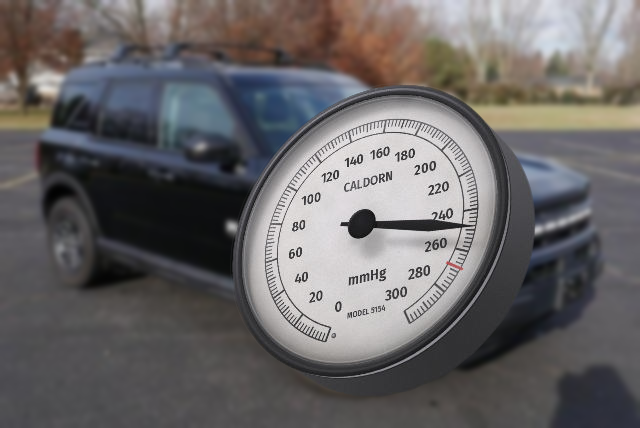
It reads value=250 unit=mmHg
